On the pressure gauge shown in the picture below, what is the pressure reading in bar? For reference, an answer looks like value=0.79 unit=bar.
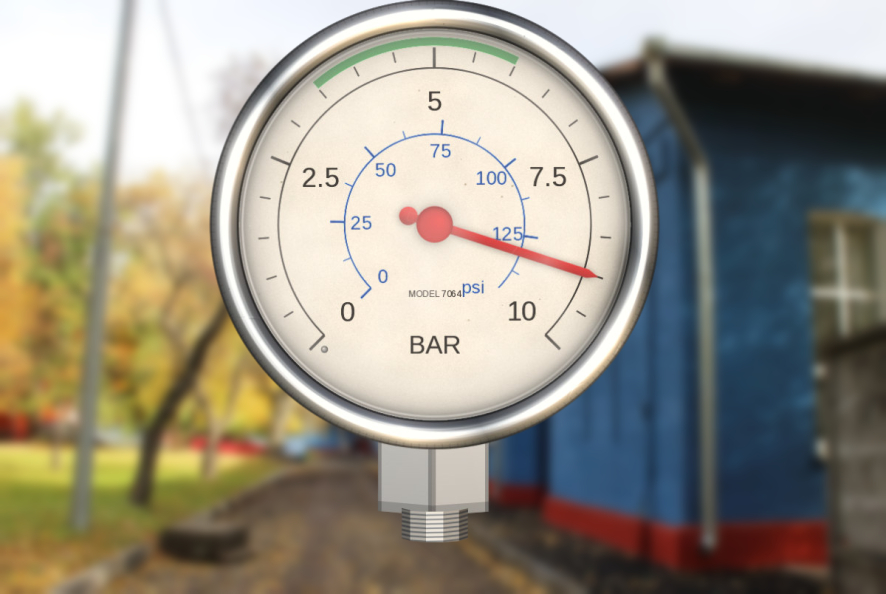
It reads value=9 unit=bar
